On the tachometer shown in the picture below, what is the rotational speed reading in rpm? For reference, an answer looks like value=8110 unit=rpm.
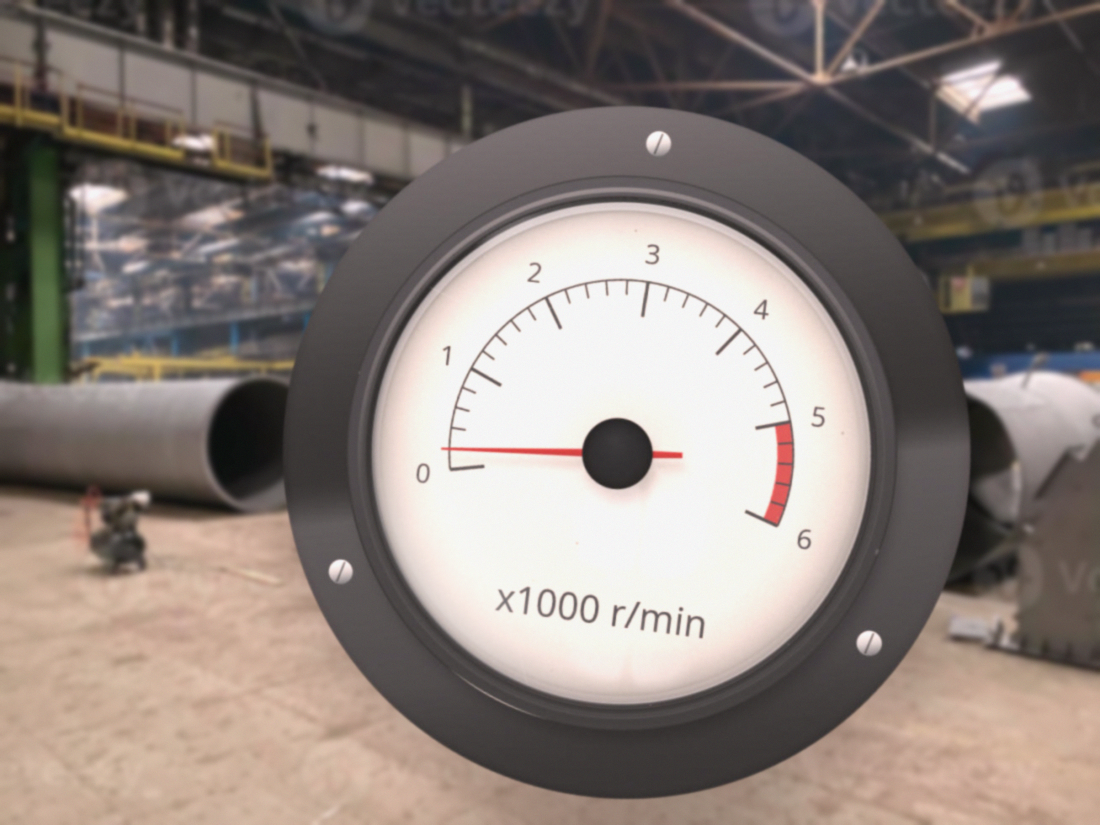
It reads value=200 unit=rpm
